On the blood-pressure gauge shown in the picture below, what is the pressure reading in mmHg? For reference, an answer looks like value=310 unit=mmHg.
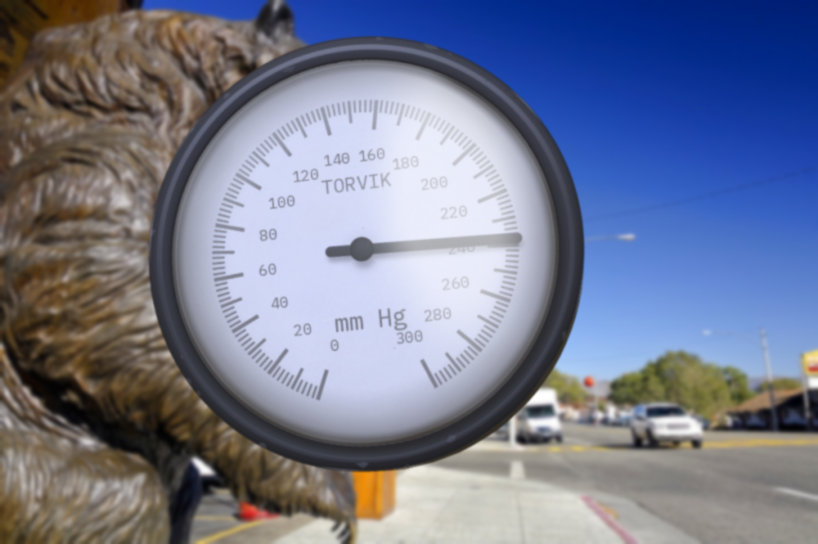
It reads value=238 unit=mmHg
